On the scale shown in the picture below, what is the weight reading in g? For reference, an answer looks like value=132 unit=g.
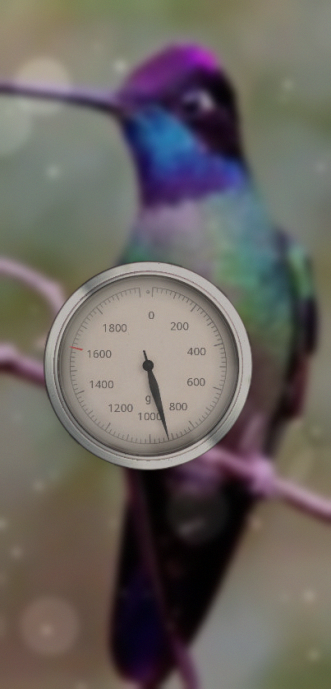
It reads value=920 unit=g
